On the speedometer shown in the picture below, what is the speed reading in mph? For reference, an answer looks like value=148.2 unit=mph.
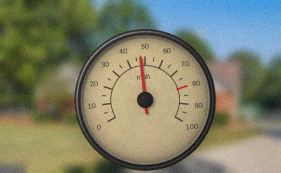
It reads value=47.5 unit=mph
